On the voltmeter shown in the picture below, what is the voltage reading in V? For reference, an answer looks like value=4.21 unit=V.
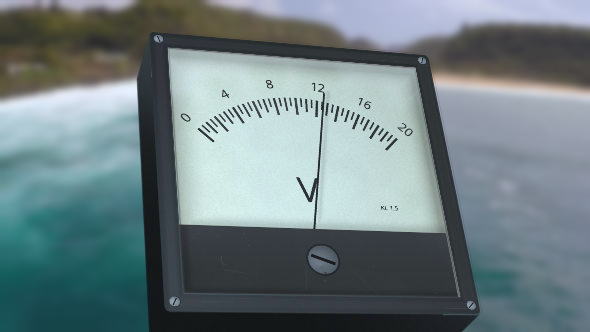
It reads value=12.5 unit=V
